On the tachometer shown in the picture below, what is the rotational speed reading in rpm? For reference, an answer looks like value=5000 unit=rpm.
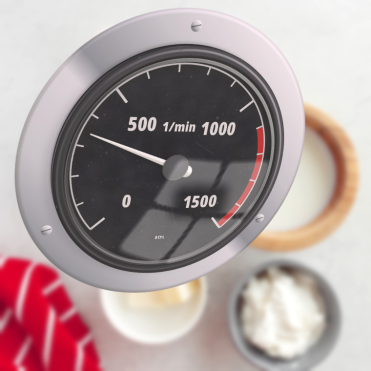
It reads value=350 unit=rpm
